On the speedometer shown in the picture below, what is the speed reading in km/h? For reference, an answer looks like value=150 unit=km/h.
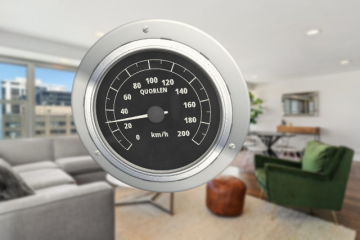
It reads value=30 unit=km/h
